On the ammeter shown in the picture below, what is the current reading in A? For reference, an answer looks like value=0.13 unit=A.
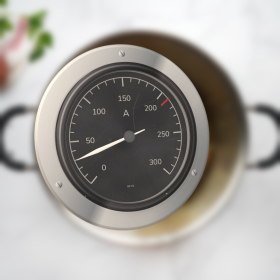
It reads value=30 unit=A
